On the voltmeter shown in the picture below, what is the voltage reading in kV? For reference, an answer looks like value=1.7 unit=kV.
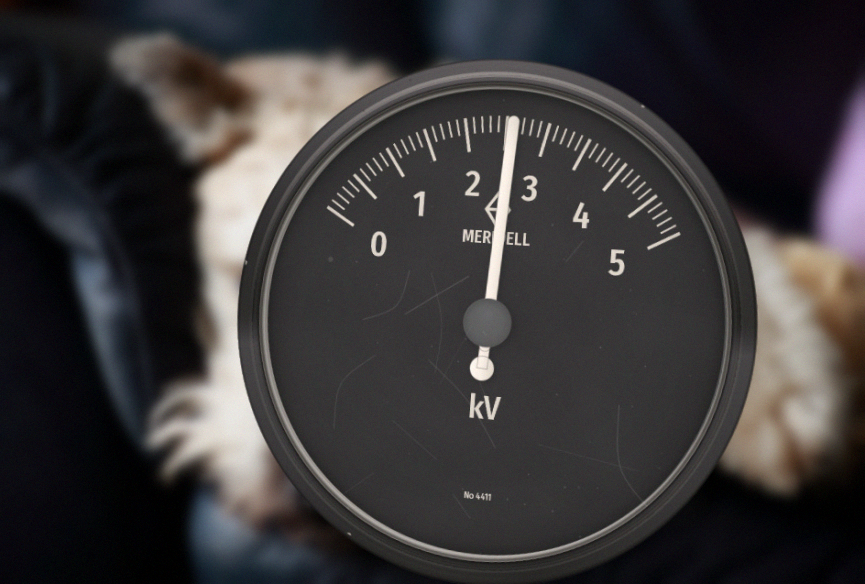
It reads value=2.6 unit=kV
